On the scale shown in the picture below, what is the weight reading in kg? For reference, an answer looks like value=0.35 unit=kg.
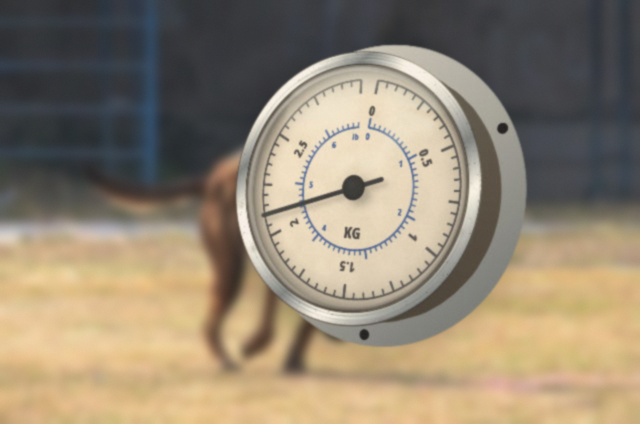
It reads value=2.1 unit=kg
